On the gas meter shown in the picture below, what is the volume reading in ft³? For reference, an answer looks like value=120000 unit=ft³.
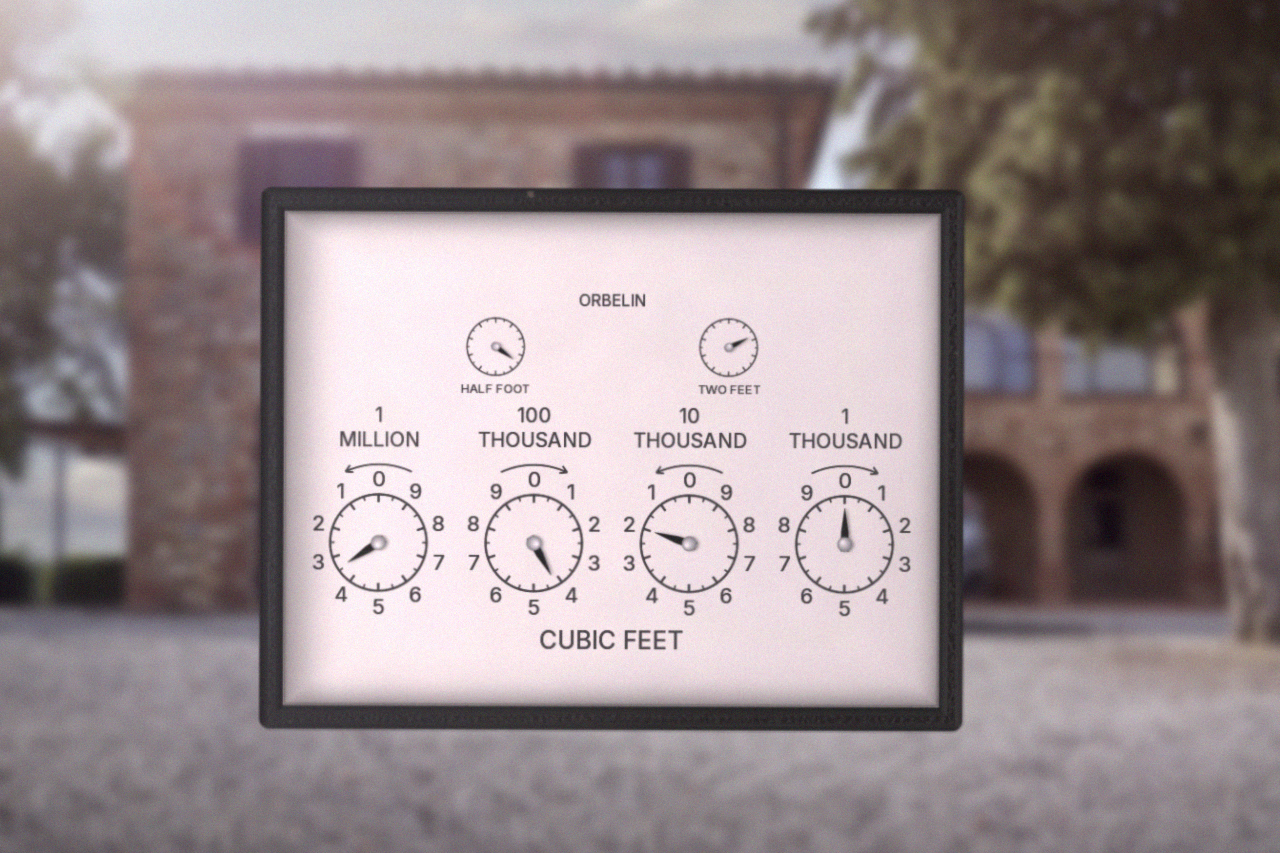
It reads value=342000 unit=ft³
